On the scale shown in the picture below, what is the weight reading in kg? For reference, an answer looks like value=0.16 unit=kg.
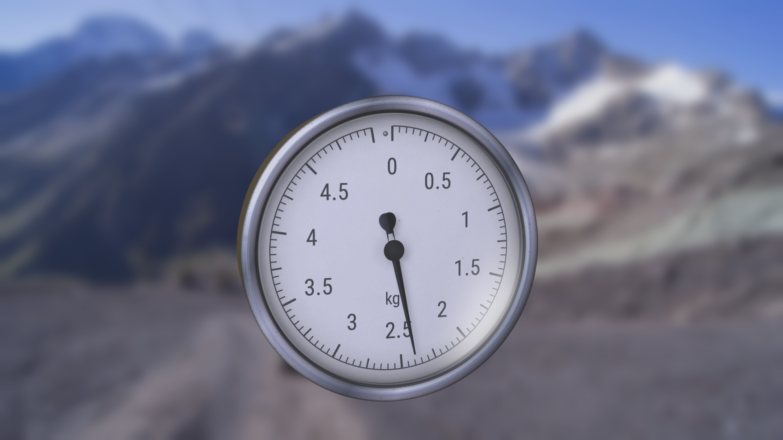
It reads value=2.4 unit=kg
